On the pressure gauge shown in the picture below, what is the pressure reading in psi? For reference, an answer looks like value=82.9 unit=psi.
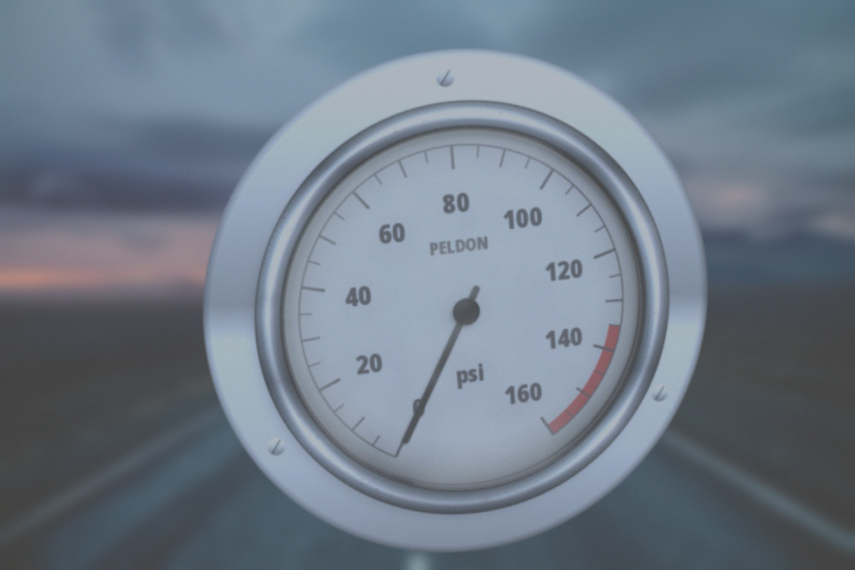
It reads value=0 unit=psi
